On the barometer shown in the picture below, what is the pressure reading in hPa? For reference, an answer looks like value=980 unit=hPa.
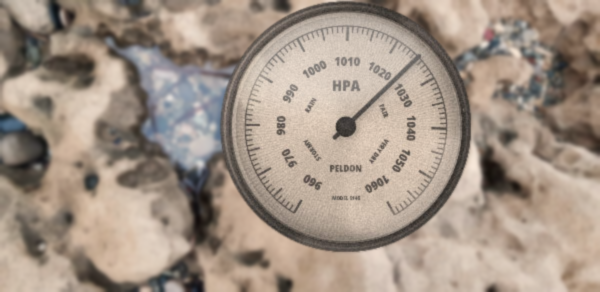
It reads value=1025 unit=hPa
